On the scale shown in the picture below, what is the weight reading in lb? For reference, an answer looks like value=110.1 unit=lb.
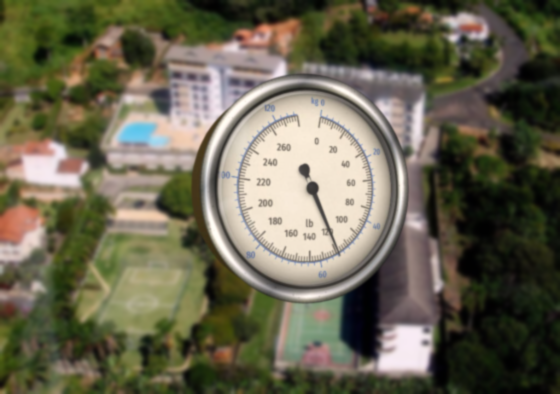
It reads value=120 unit=lb
